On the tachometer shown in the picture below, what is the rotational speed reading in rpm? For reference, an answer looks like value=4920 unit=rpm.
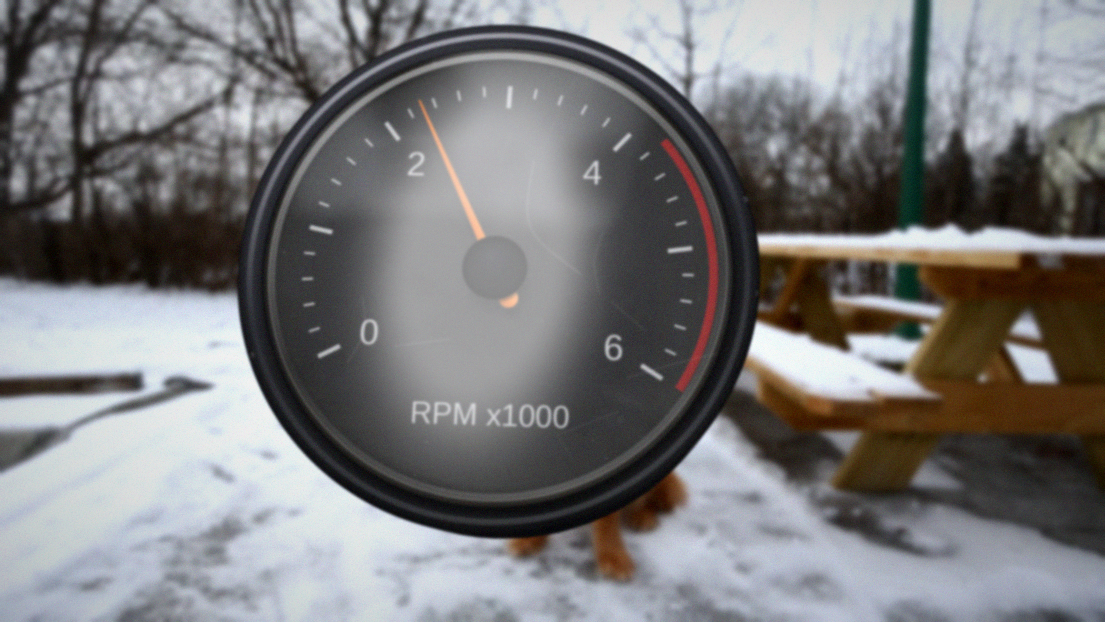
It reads value=2300 unit=rpm
